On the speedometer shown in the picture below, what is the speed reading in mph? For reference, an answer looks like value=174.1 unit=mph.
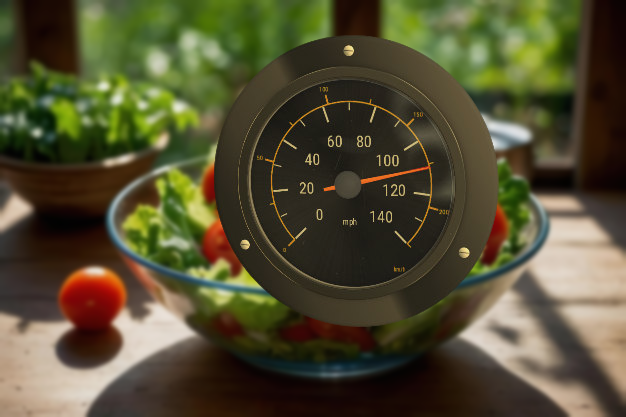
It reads value=110 unit=mph
